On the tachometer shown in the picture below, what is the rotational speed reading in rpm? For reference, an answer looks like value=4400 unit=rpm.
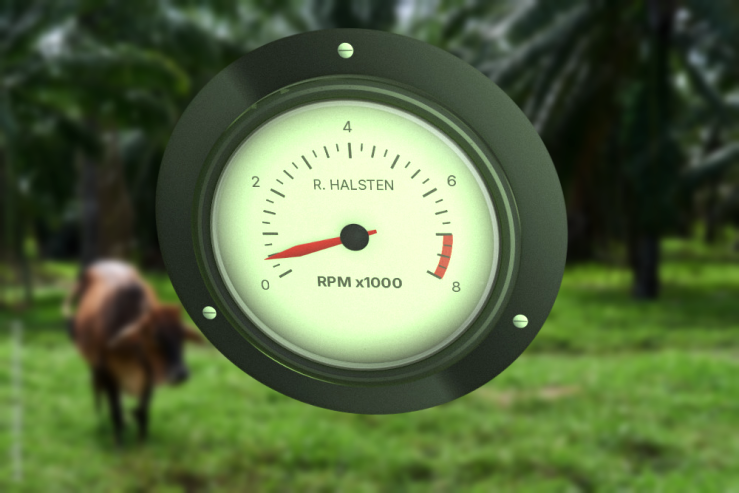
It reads value=500 unit=rpm
